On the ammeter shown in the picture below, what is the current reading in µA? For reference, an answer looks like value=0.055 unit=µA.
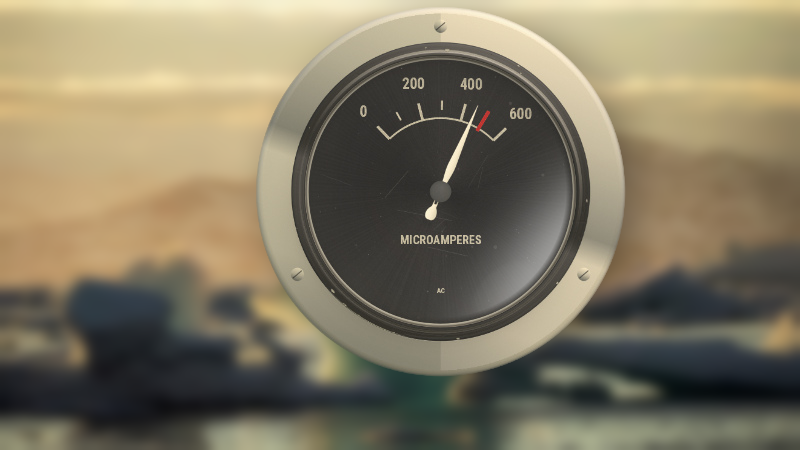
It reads value=450 unit=µA
